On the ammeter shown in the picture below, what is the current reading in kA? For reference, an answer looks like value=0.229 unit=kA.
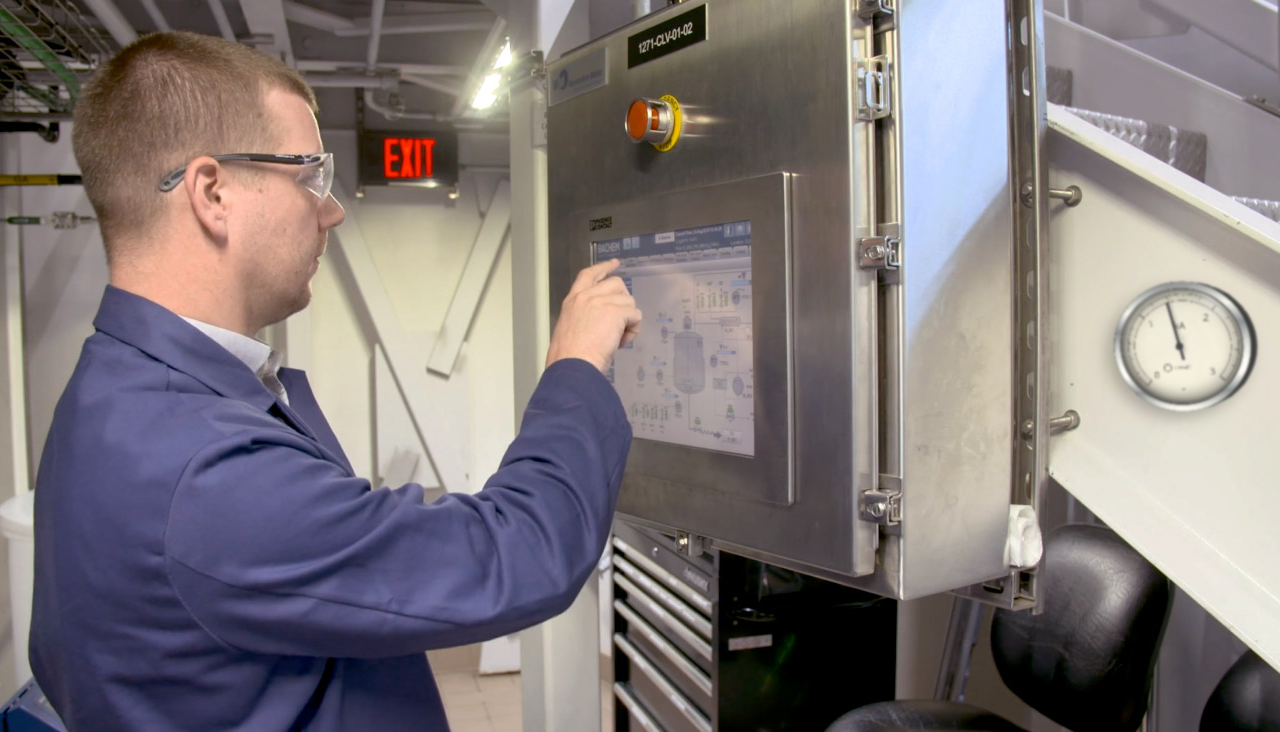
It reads value=1.4 unit=kA
